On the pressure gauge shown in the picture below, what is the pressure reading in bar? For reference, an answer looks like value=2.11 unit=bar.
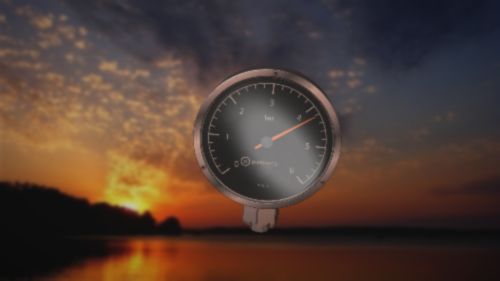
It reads value=4.2 unit=bar
